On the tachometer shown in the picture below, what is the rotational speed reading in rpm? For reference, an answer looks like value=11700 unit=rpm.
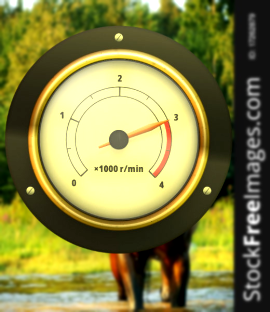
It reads value=3000 unit=rpm
